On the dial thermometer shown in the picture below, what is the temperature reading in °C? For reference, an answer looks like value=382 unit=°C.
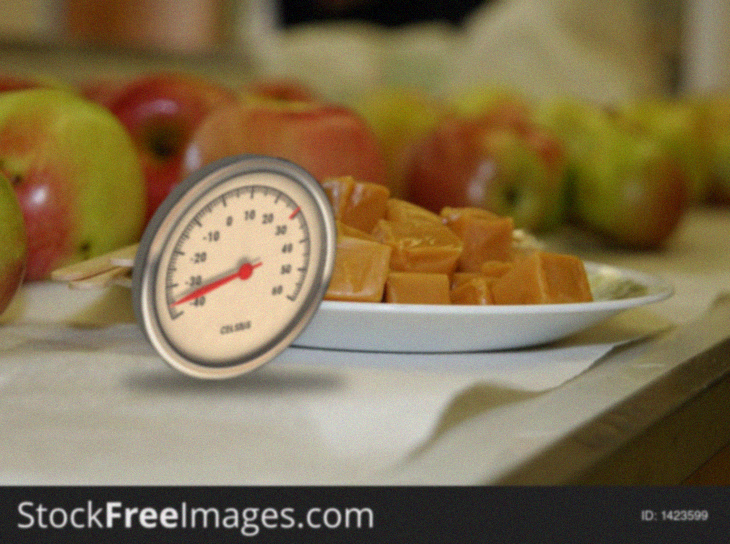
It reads value=-35 unit=°C
